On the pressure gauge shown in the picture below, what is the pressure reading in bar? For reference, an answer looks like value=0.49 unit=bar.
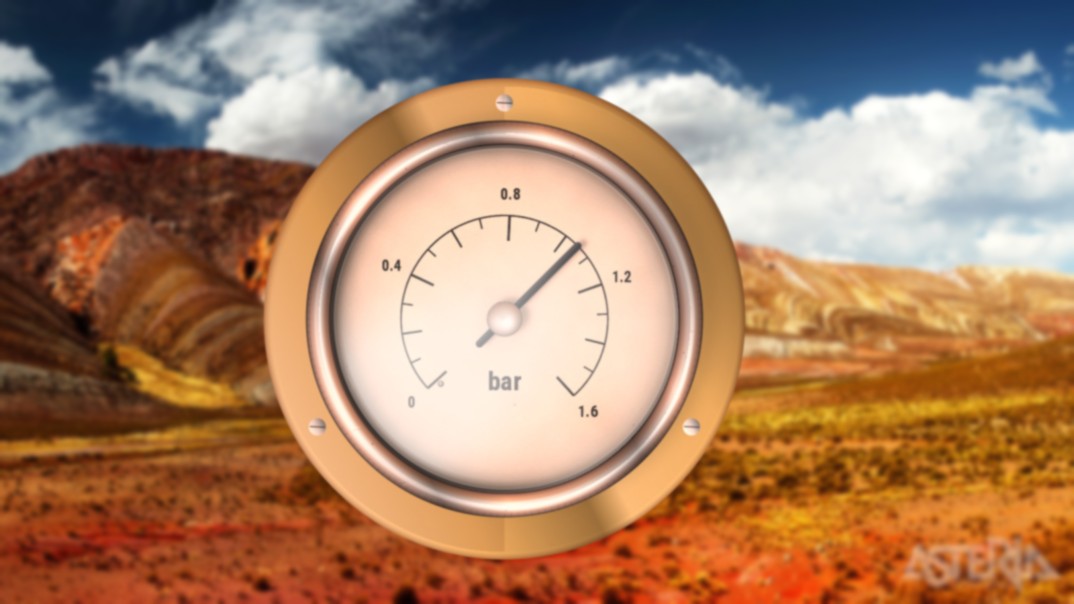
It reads value=1.05 unit=bar
